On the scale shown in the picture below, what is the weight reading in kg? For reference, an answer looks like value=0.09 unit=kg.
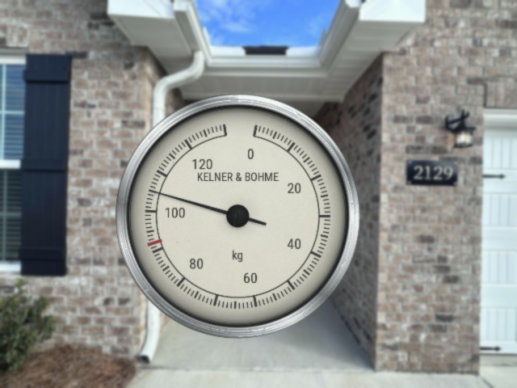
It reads value=105 unit=kg
